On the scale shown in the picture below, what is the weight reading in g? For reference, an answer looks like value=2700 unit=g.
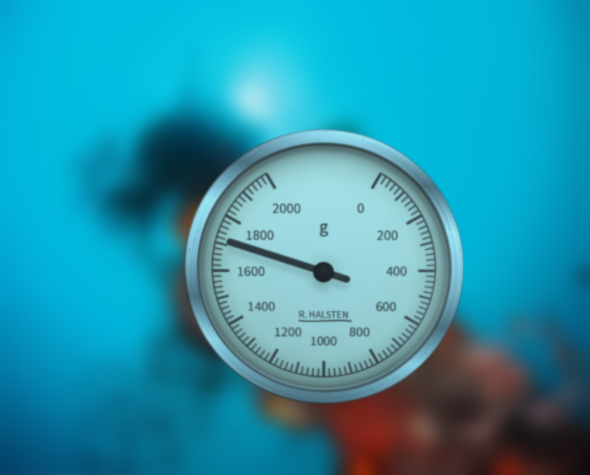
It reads value=1720 unit=g
